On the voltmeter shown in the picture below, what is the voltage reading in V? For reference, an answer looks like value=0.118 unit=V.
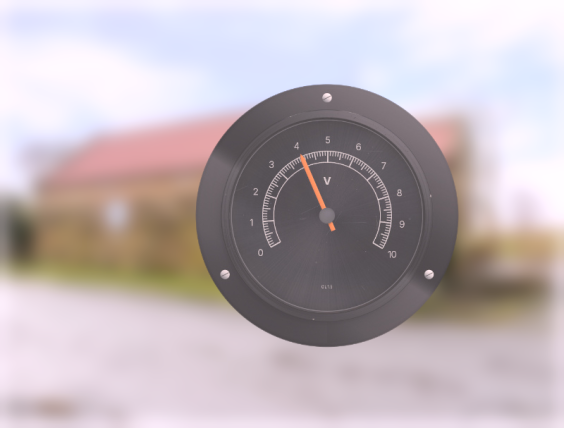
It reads value=4 unit=V
